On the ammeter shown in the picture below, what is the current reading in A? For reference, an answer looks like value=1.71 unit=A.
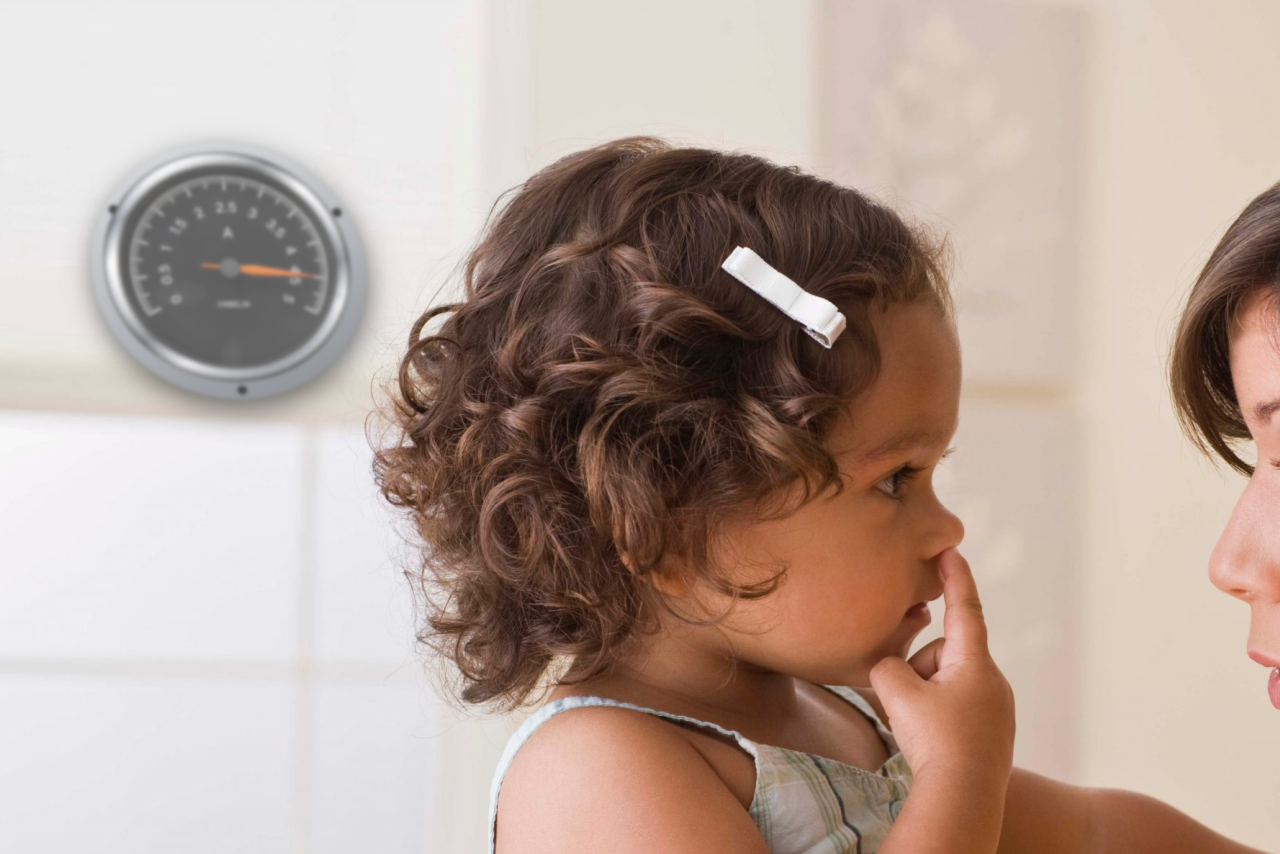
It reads value=4.5 unit=A
